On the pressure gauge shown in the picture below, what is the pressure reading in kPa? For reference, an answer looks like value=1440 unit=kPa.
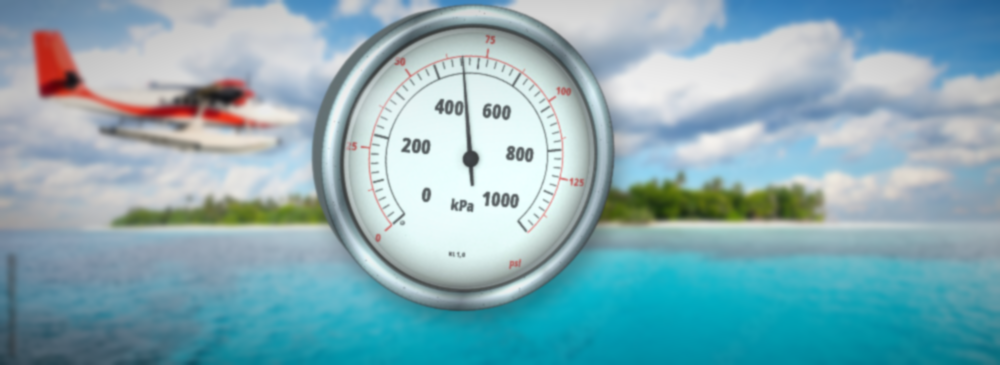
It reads value=460 unit=kPa
